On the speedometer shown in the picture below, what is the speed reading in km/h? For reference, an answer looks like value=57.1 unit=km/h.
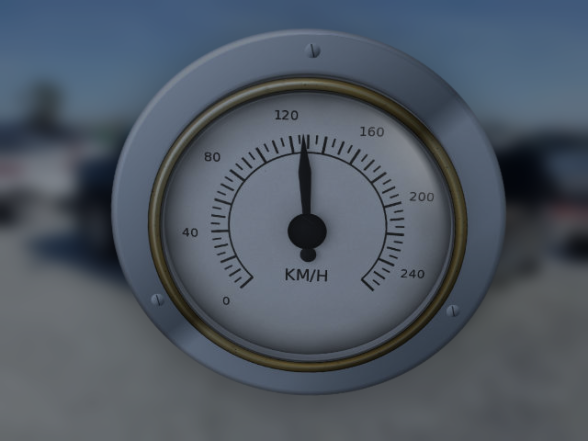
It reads value=127.5 unit=km/h
